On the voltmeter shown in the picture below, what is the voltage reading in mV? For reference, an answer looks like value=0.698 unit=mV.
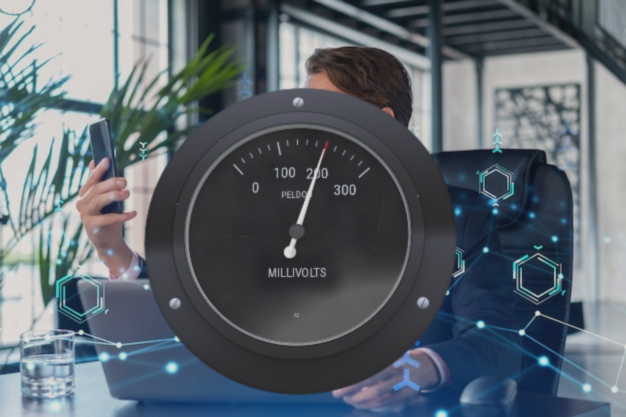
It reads value=200 unit=mV
